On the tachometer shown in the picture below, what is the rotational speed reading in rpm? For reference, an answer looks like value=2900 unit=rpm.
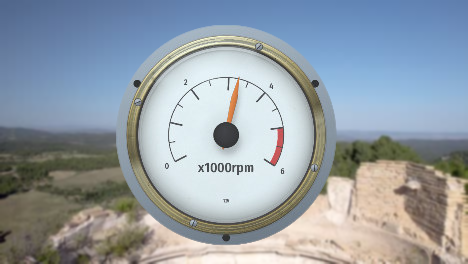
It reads value=3250 unit=rpm
